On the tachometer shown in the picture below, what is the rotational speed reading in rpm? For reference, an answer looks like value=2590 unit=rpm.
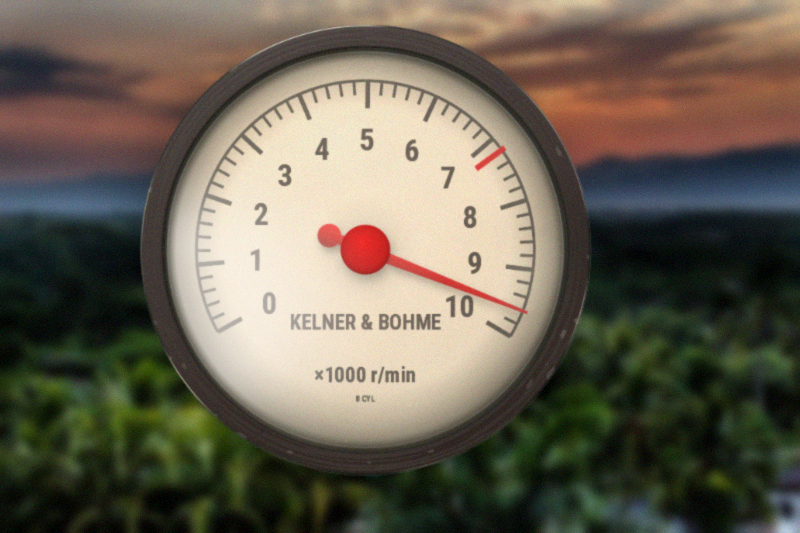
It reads value=9600 unit=rpm
